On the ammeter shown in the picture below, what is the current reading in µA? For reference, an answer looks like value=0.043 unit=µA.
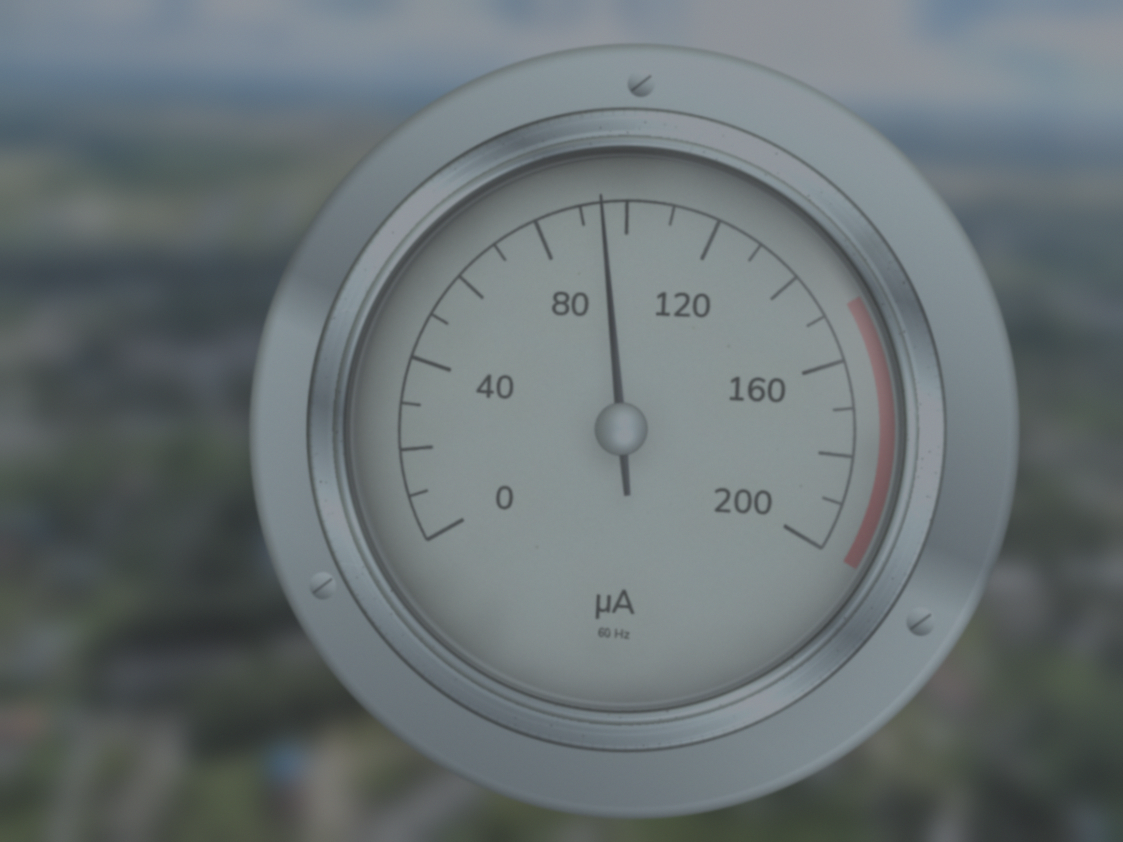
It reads value=95 unit=µA
